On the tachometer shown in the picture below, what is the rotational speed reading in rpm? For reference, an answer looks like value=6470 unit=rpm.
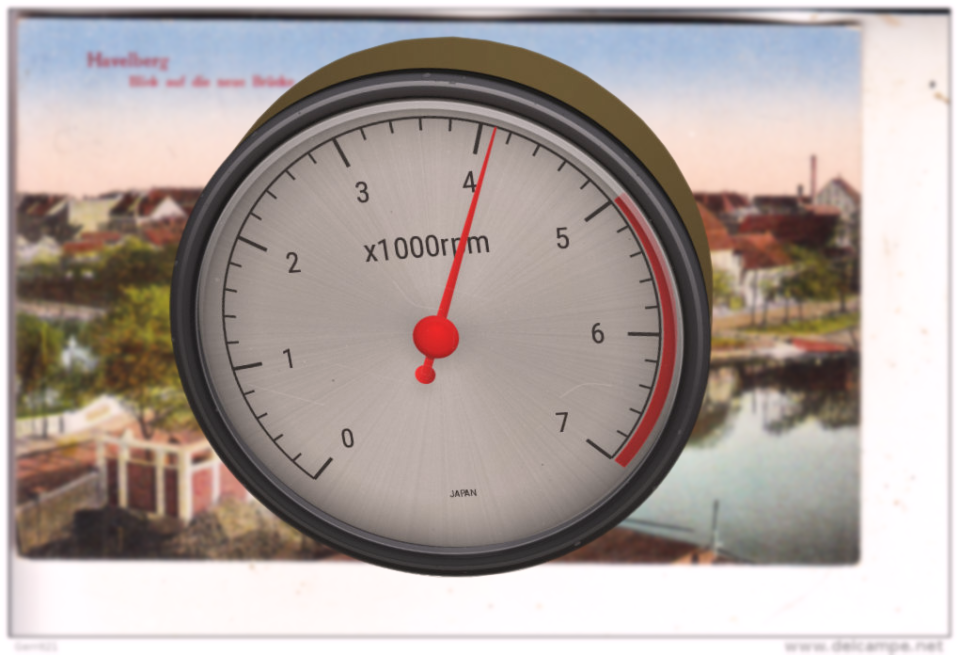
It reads value=4100 unit=rpm
